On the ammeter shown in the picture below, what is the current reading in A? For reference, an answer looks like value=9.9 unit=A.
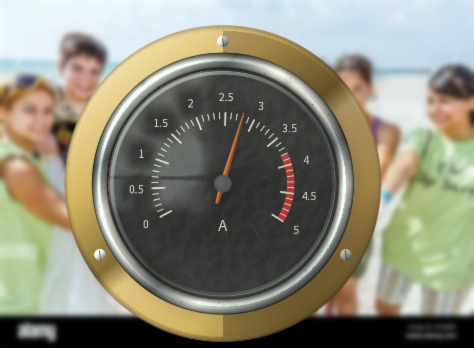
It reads value=2.8 unit=A
